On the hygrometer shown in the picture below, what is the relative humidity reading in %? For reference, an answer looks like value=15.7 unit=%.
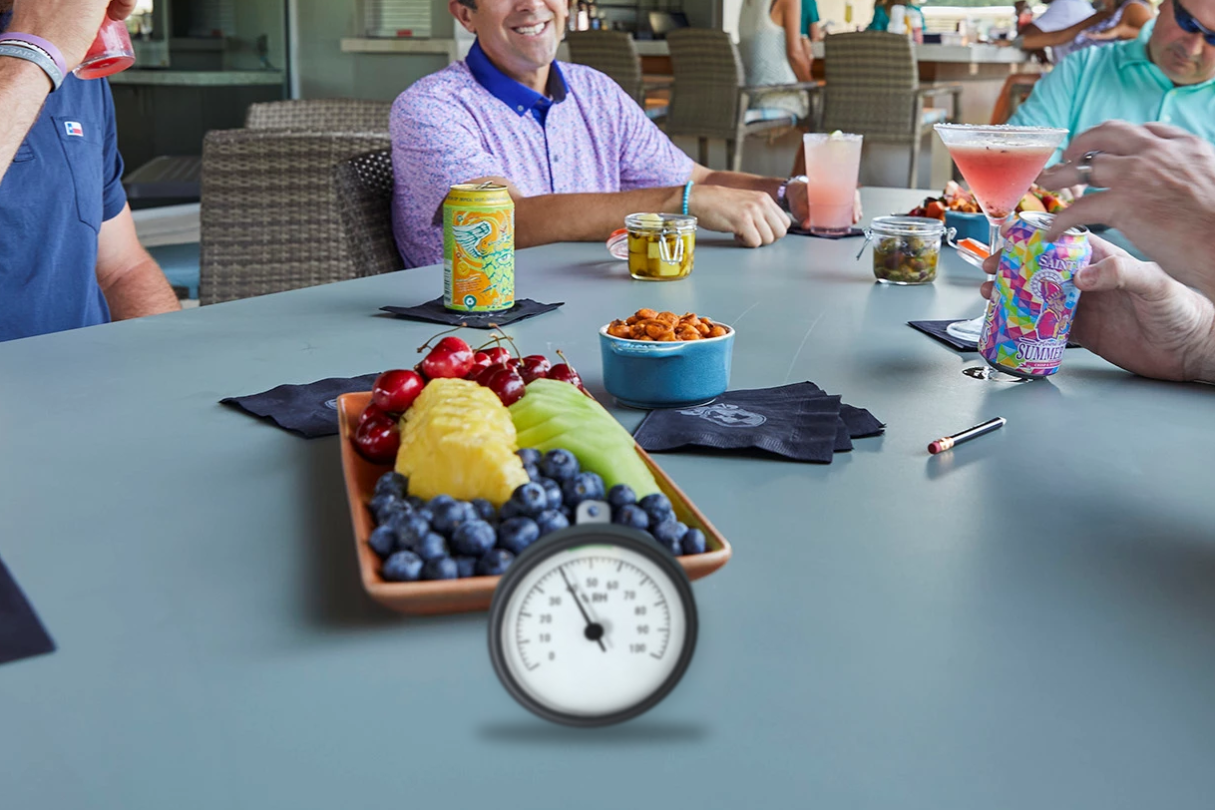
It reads value=40 unit=%
